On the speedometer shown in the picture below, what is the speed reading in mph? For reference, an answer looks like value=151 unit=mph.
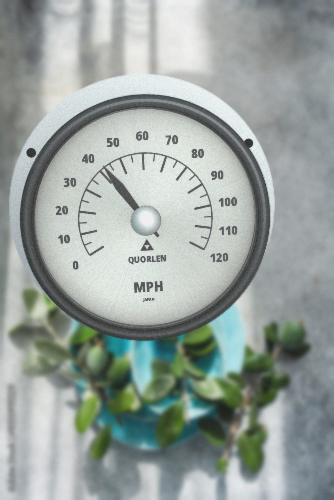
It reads value=42.5 unit=mph
